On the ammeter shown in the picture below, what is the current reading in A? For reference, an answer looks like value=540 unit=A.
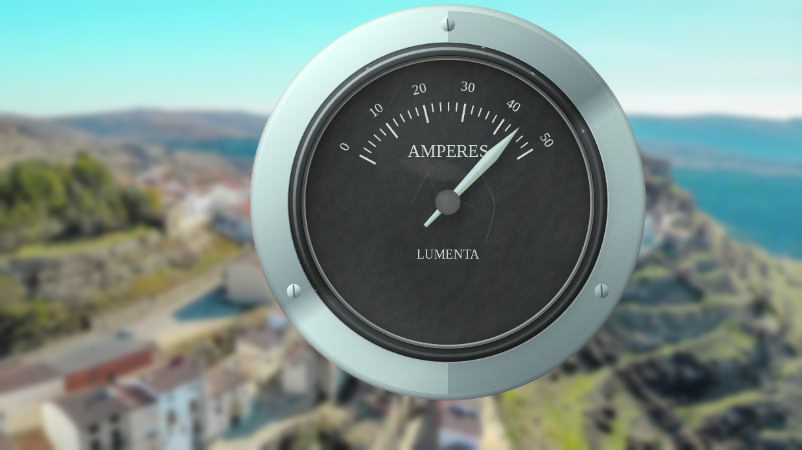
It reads value=44 unit=A
